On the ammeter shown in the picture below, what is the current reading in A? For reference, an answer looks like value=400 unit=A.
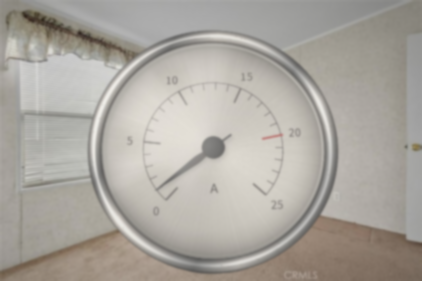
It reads value=1 unit=A
